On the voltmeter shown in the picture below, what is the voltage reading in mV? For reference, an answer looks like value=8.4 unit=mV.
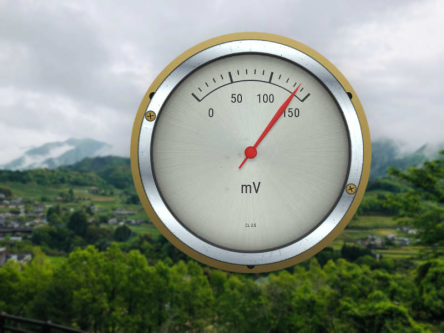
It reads value=135 unit=mV
